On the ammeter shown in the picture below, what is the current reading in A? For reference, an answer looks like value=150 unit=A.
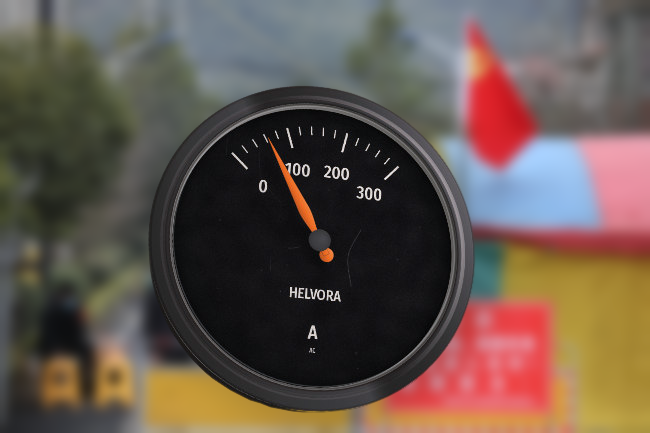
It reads value=60 unit=A
